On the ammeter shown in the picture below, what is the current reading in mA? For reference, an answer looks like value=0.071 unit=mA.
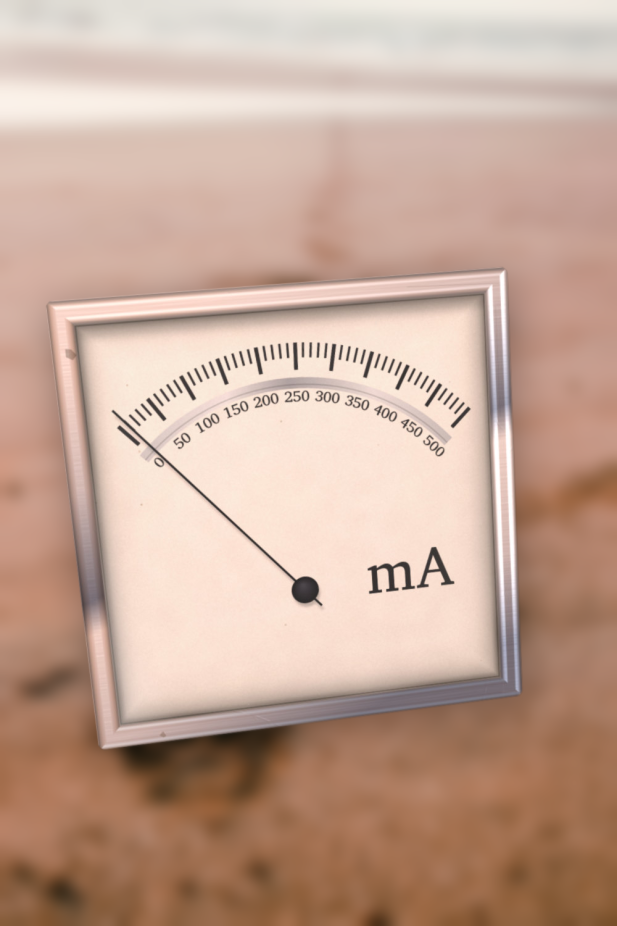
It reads value=10 unit=mA
